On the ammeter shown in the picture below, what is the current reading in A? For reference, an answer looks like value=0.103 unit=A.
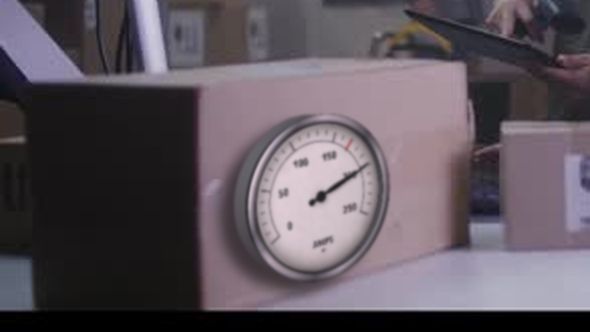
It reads value=200 unit=A
